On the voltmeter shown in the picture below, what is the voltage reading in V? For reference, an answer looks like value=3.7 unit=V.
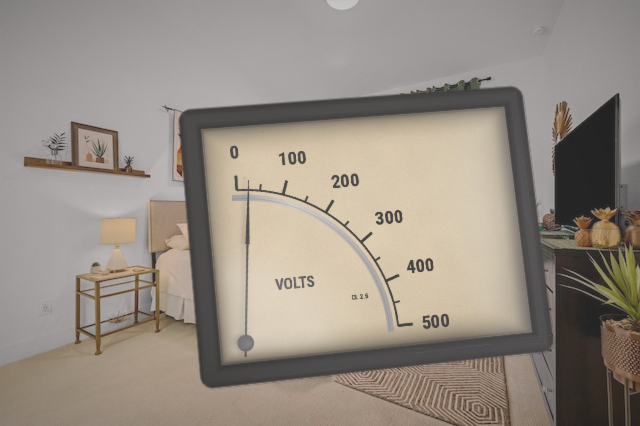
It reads value=25 unit=V
